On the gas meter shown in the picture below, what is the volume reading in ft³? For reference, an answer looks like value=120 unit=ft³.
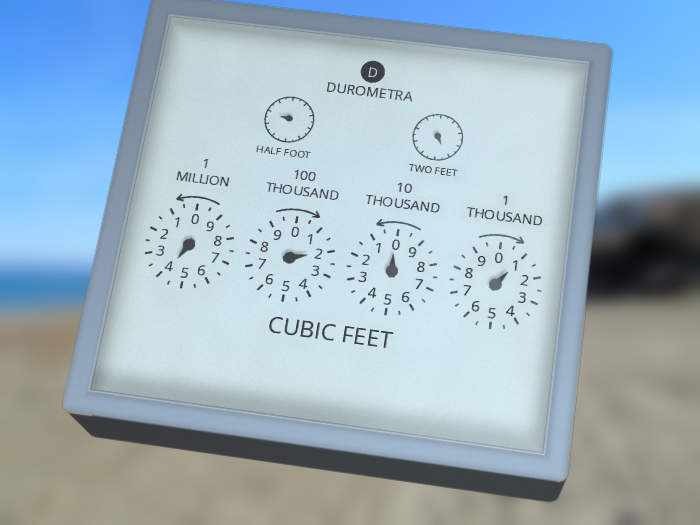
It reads value=420100 unit=ft³
